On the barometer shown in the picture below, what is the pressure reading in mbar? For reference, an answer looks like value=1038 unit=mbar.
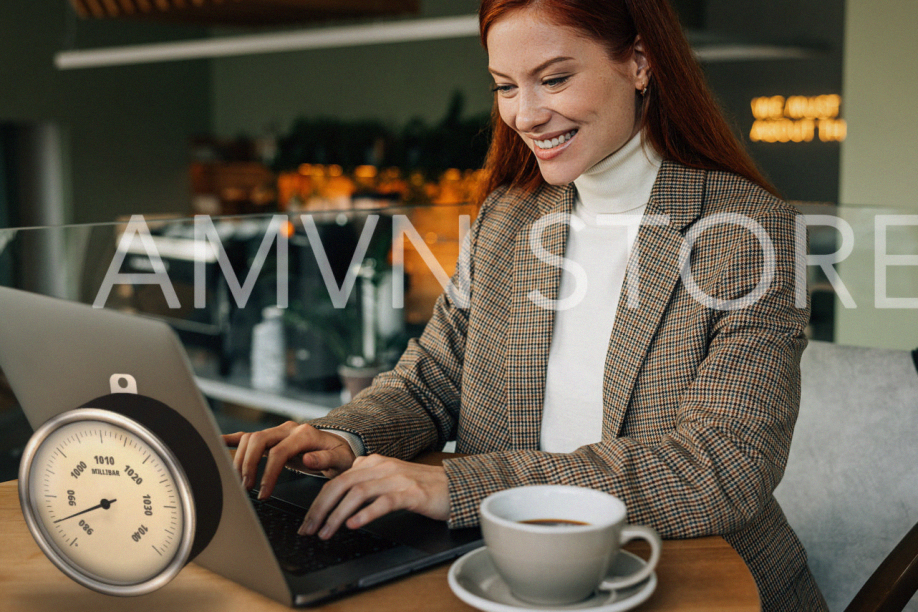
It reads value=985 unit=mbar
